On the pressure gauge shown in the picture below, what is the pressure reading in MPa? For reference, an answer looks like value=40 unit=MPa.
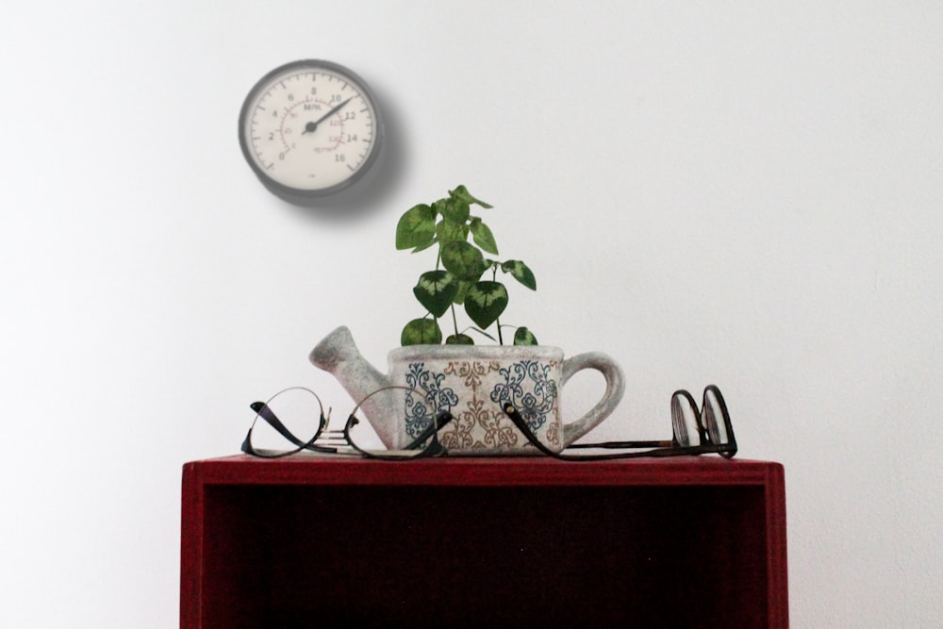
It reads value=11 unit=MPa
